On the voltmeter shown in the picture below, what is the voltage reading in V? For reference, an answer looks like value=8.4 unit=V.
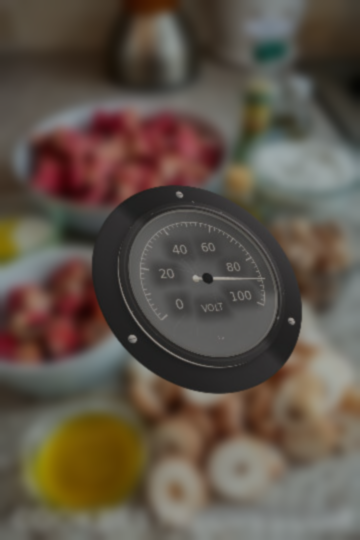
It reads value=90 unit=V
